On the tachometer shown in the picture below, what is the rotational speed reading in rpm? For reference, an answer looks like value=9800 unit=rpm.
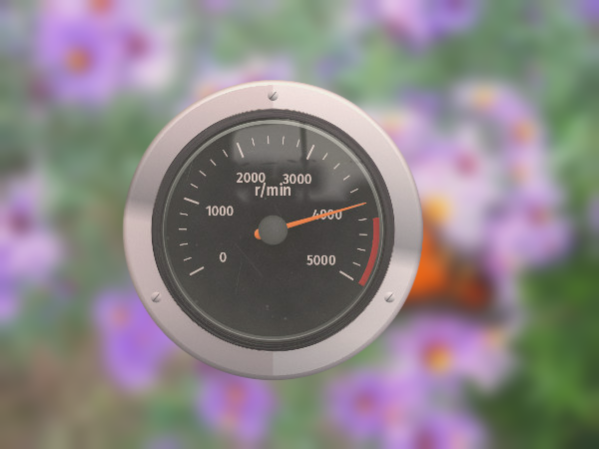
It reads value=4000 unit=rpm
